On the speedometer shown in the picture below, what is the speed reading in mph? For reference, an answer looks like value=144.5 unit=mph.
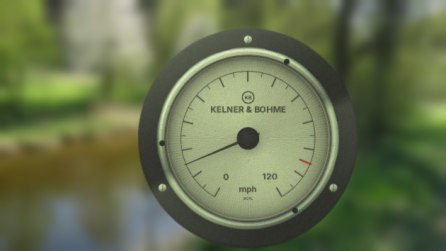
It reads value=15 unit=mph
